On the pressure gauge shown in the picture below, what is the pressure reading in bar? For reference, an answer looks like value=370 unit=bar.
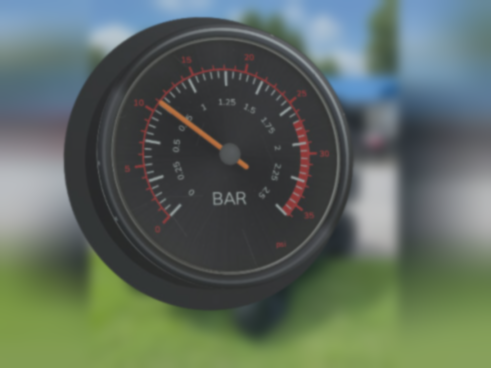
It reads value=0.75 unit=bar
